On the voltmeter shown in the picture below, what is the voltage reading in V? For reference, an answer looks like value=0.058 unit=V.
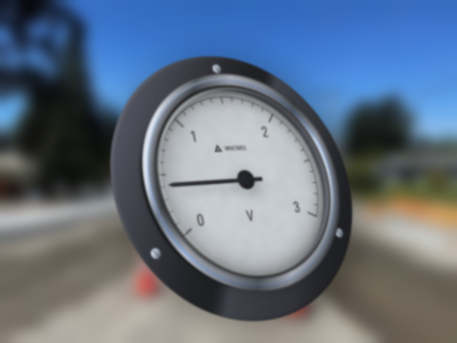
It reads value=0.4 unit=V
